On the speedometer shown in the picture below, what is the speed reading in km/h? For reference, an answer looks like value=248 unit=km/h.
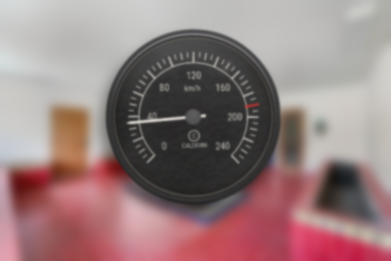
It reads value=35 unit=km/h
